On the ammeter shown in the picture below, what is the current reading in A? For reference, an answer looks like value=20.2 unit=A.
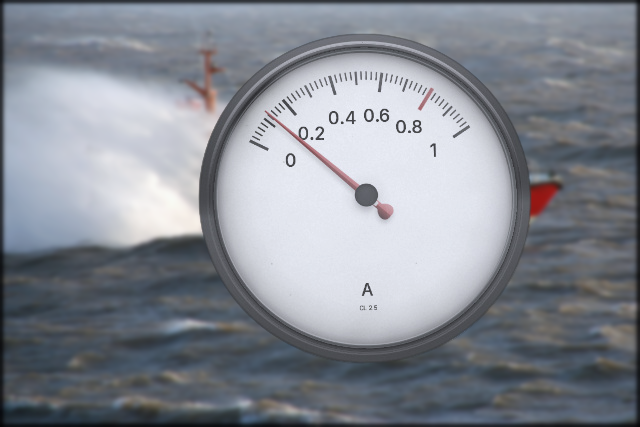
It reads value=0.12 unit=A
